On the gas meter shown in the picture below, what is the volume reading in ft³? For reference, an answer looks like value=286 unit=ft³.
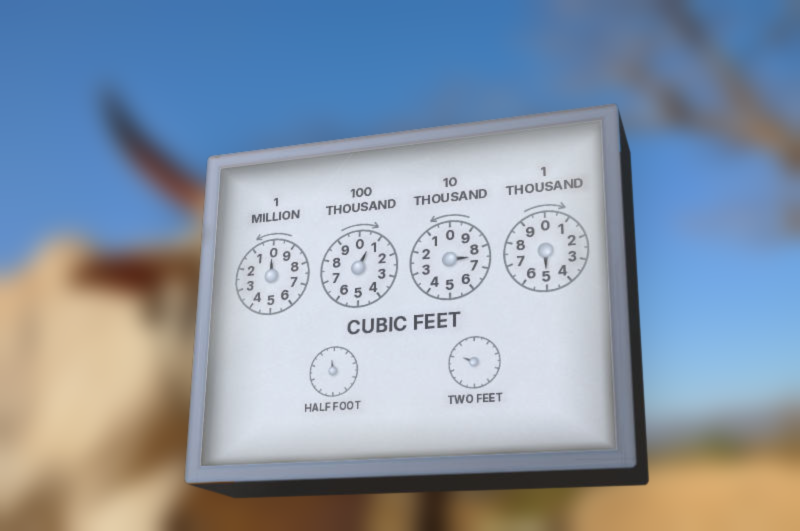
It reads value=7500 unit=ft³
